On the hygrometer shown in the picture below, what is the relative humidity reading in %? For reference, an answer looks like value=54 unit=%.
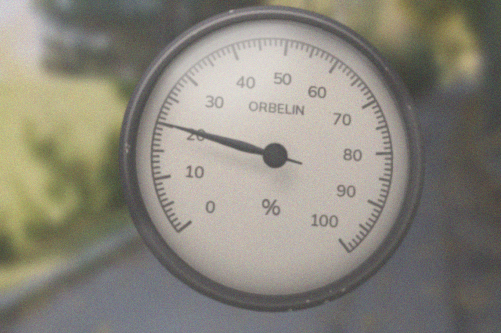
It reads value=20 unit=%
